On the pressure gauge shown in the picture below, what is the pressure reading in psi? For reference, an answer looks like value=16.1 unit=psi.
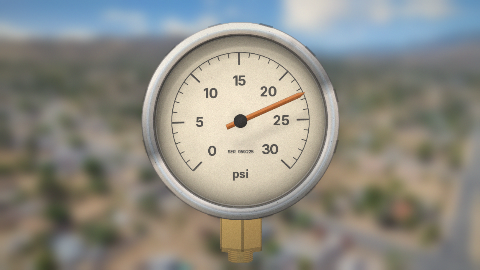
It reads value=22.5 unit=psi
